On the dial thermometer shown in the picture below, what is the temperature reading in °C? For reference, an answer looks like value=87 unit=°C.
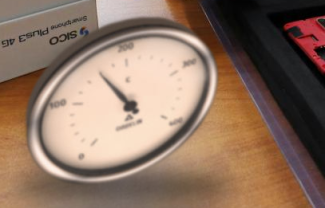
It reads value=160 unit=°C
